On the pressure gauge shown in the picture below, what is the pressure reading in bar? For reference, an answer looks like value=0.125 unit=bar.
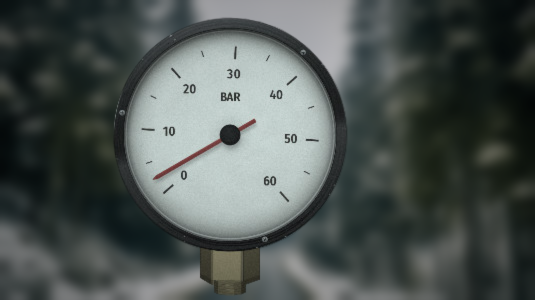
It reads value=2.5 unit=bar
